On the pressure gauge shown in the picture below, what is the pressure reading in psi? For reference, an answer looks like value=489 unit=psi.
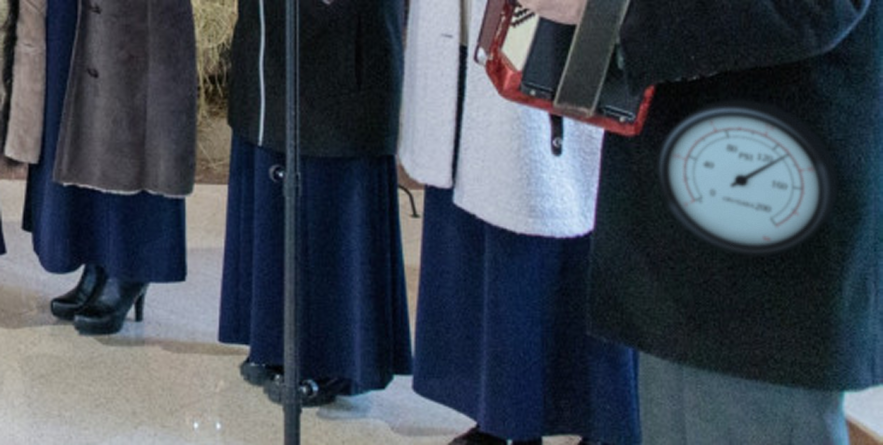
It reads value=130 unit=psi
